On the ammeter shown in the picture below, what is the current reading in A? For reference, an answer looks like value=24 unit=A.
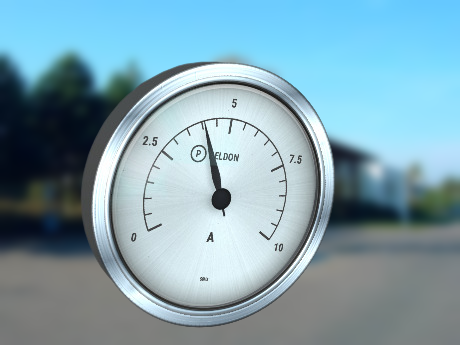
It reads value=4 unit=A
